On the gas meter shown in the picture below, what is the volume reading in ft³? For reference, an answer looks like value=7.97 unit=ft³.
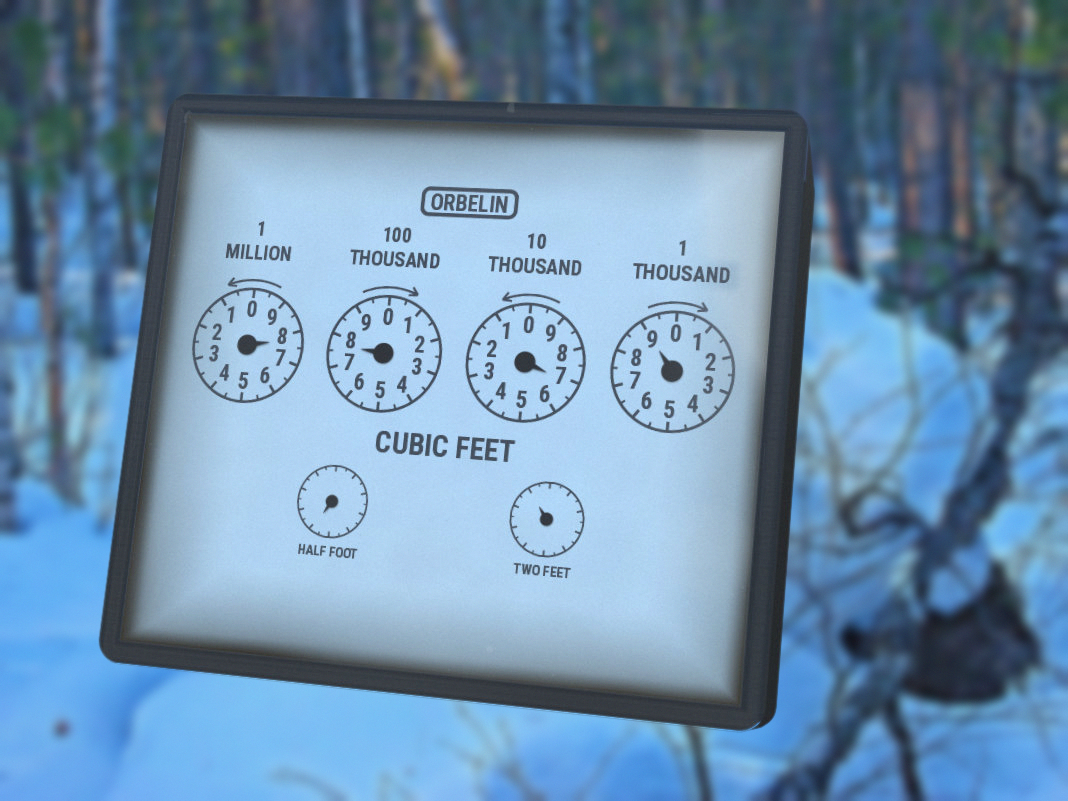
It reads value=776900 unit=ft³
